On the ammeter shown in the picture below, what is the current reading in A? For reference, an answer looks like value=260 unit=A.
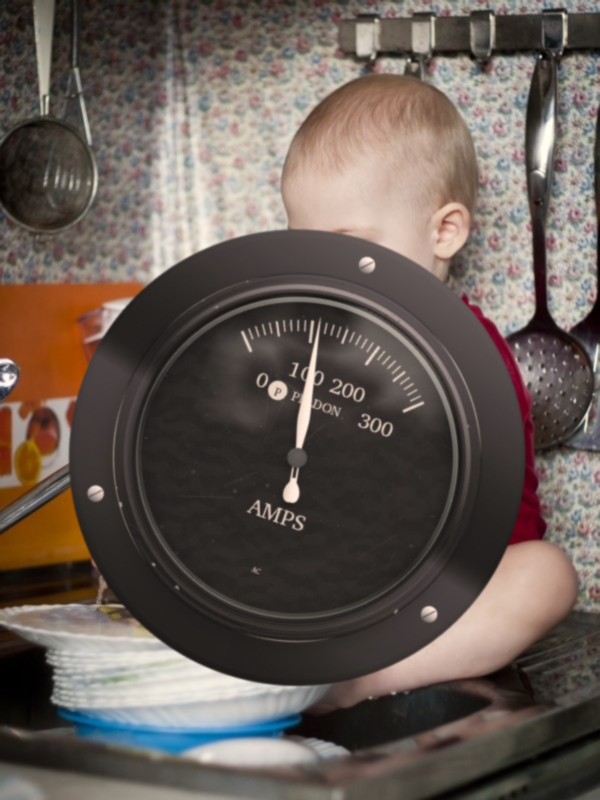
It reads value=110 unit=A
